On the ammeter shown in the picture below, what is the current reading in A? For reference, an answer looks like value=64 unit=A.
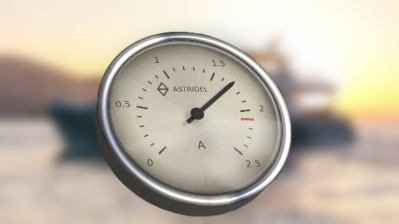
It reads value=1.7 unit=A
